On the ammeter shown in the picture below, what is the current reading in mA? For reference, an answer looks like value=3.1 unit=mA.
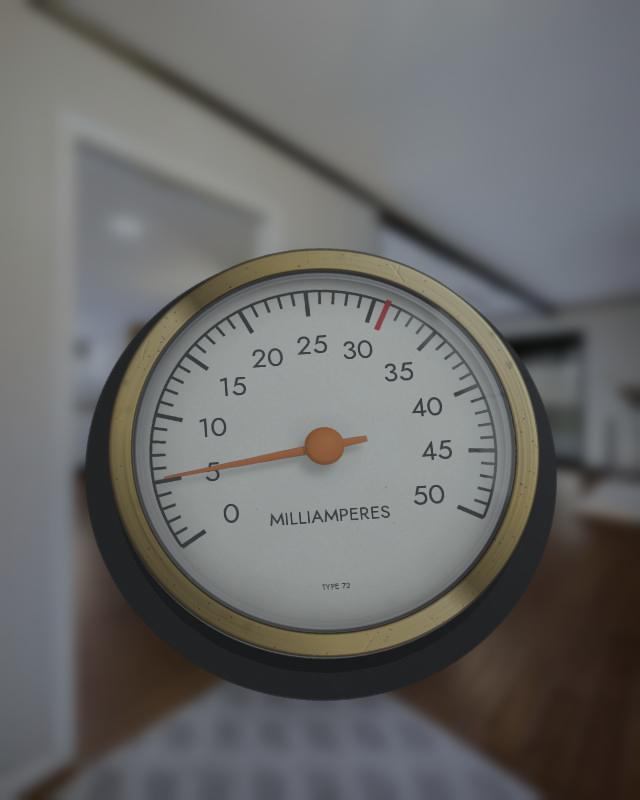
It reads value=5 unit=mA
